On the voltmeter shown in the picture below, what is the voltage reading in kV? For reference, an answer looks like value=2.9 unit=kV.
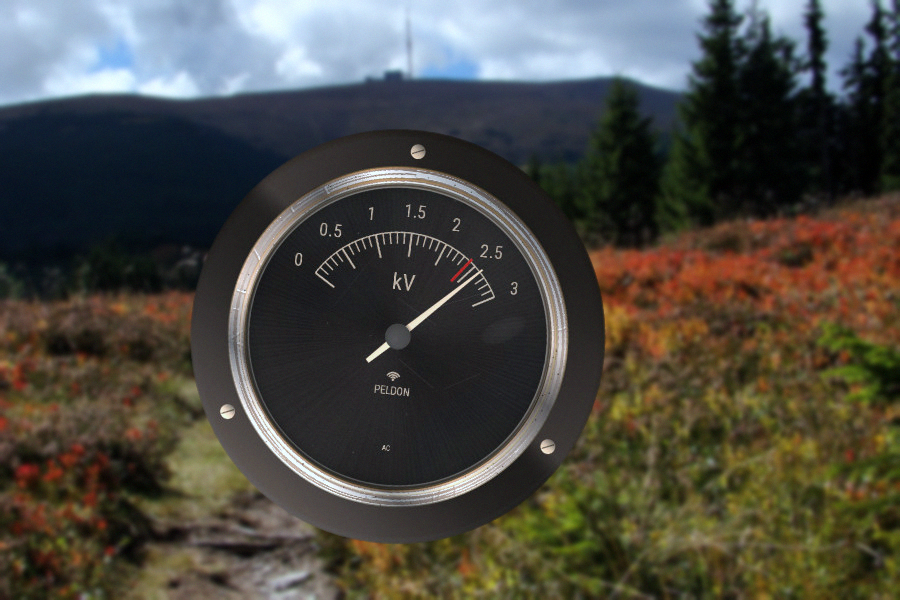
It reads value=2.6 unit=kV
